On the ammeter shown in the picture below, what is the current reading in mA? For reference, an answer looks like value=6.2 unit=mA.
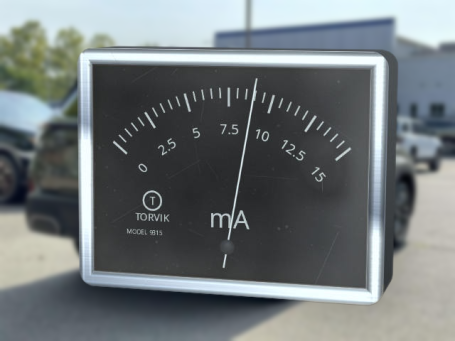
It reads value=9 unit=mA
